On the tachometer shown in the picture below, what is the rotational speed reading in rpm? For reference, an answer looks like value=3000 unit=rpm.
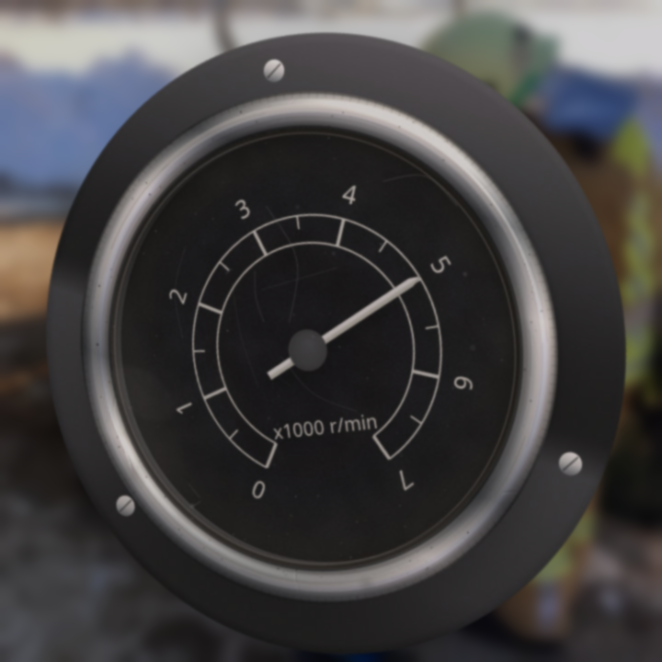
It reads value=5000 unit=rpm
